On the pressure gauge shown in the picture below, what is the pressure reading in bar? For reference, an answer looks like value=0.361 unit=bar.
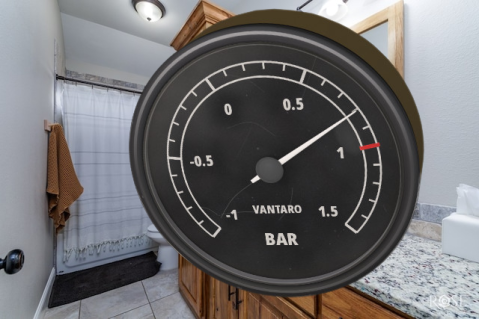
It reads value=0.8 unit=bar
